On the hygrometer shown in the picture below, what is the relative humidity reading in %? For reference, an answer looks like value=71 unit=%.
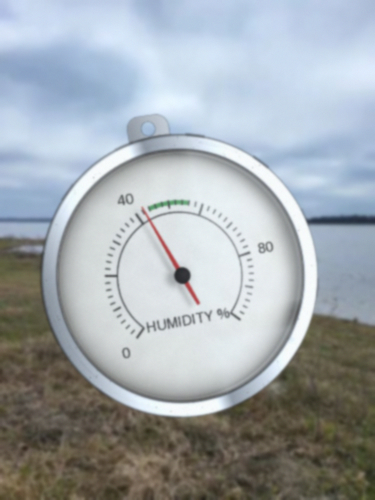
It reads value=42 unit=%
